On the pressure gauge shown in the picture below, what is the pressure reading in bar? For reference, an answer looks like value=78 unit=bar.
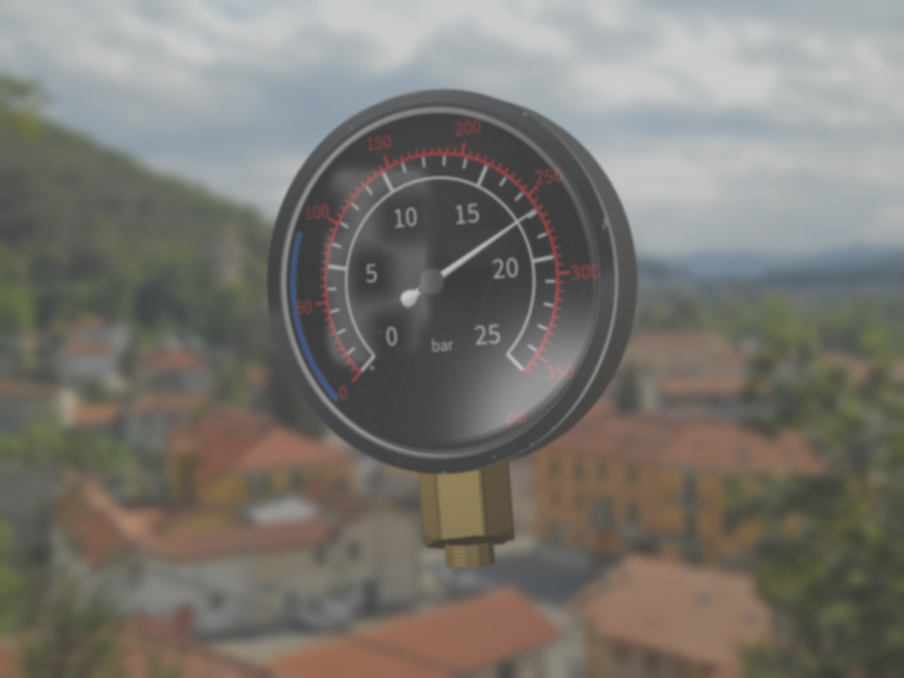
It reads value=18 unit=bar
